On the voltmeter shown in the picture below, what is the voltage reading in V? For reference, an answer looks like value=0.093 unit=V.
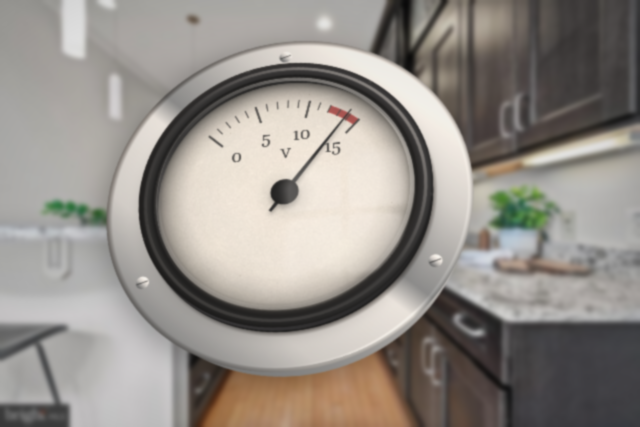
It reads value=14 unit=V
